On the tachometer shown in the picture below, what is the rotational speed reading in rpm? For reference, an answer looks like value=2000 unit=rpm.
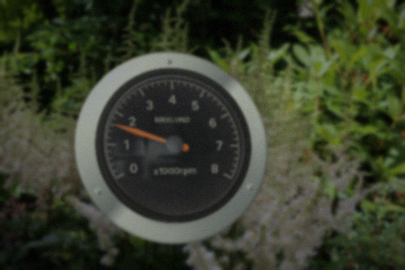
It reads value=1600 unit=rpm
